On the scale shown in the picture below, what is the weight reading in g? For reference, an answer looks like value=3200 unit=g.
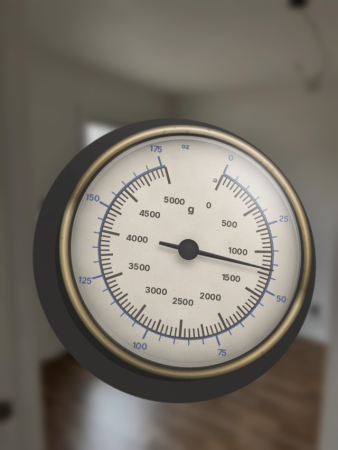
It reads value=1200 unit=g
